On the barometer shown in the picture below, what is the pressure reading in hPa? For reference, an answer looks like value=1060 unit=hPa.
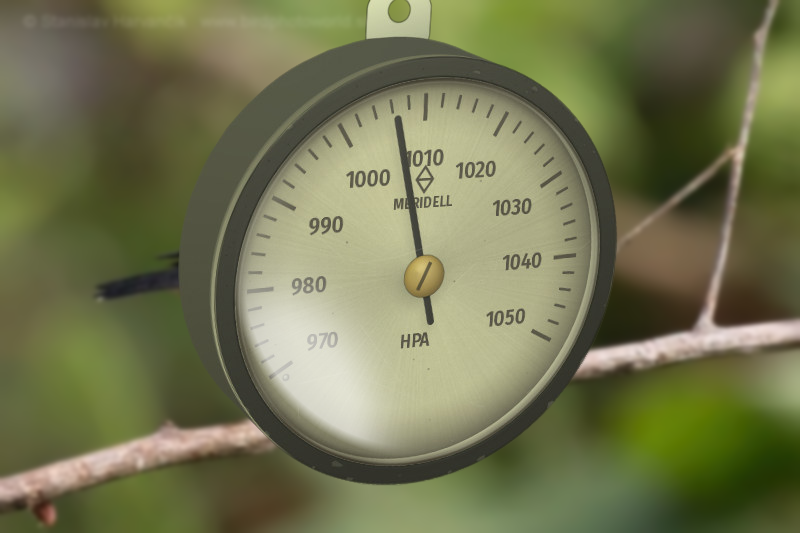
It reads value=1006 unit=hPa
